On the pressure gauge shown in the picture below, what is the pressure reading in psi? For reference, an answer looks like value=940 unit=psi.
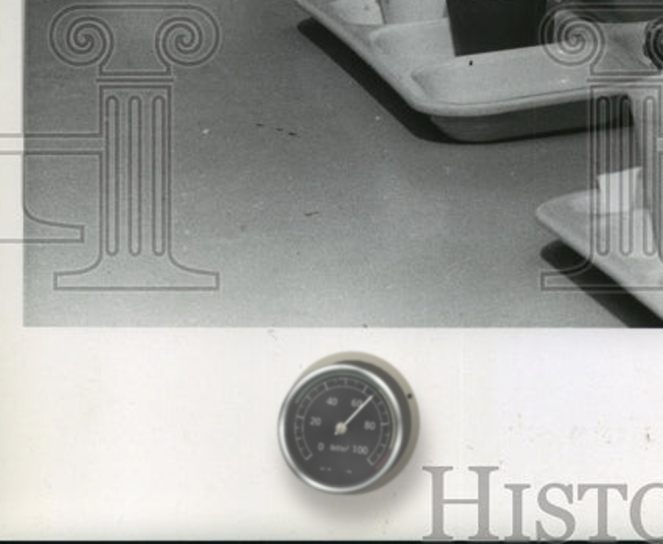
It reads value=65 unit=psi
